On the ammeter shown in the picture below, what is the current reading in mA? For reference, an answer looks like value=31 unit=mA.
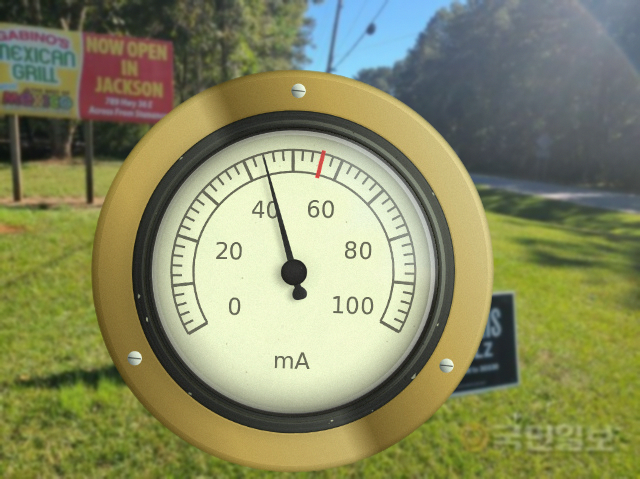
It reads value=44 unit=mA
